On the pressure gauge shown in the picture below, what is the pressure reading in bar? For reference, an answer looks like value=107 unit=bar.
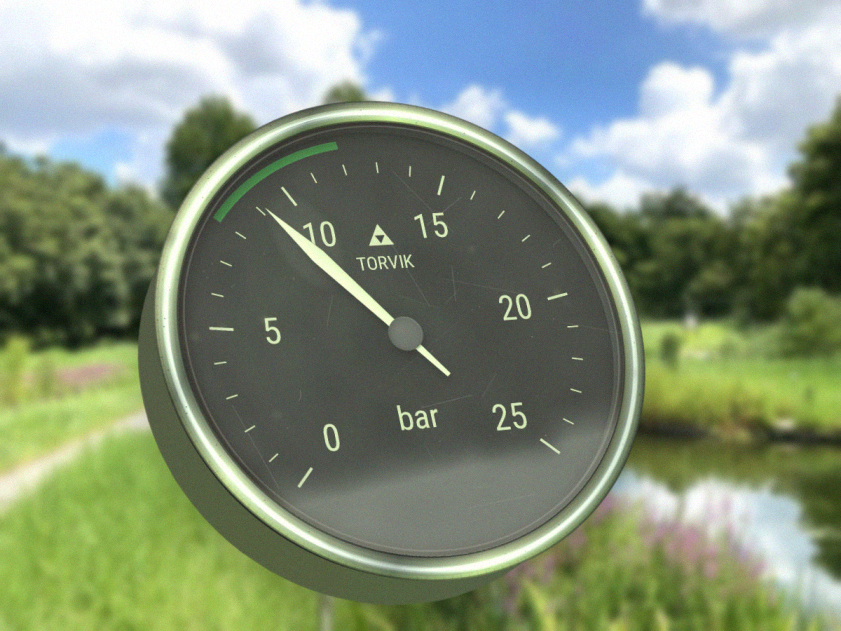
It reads value=9 unit=bar
